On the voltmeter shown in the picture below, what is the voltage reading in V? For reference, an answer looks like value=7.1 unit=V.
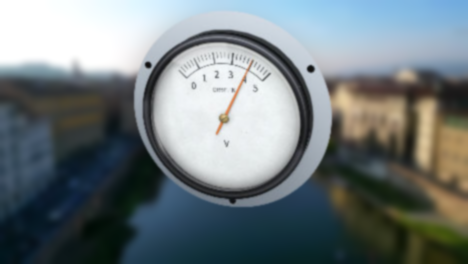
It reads value=4 unit=V
